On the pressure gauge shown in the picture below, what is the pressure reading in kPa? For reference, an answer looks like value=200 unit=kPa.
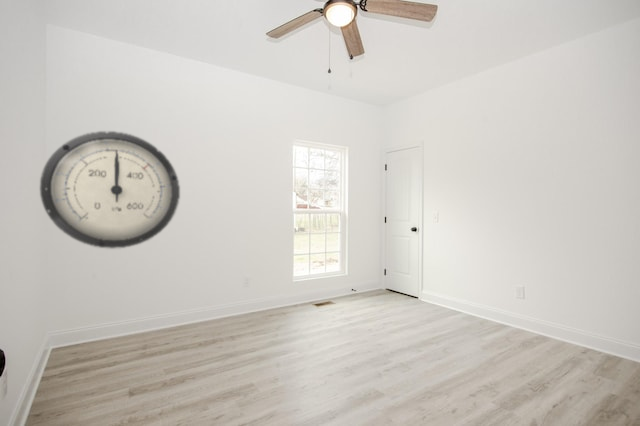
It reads value=300 unit=kPa
